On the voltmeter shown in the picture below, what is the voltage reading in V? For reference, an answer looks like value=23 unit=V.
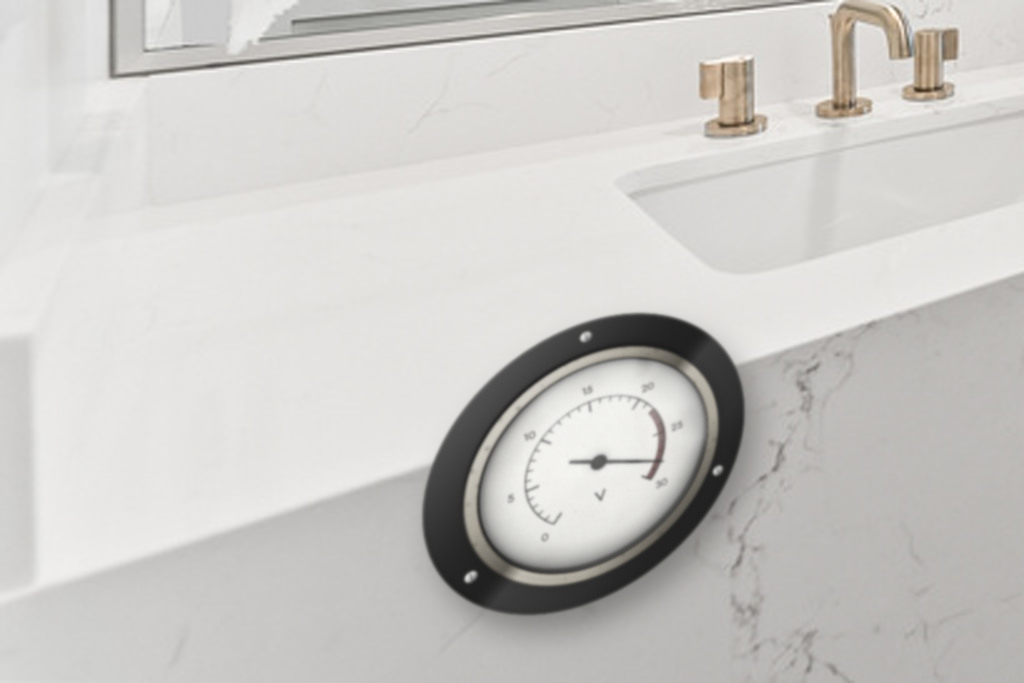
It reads value=28 unit=V
